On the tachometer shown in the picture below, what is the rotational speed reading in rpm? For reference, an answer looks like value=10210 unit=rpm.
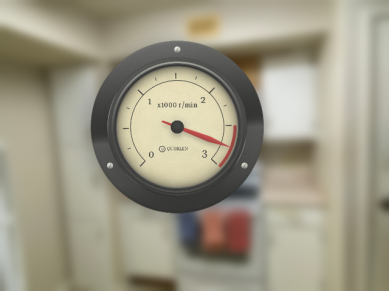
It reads value=2750 unit=rpm
